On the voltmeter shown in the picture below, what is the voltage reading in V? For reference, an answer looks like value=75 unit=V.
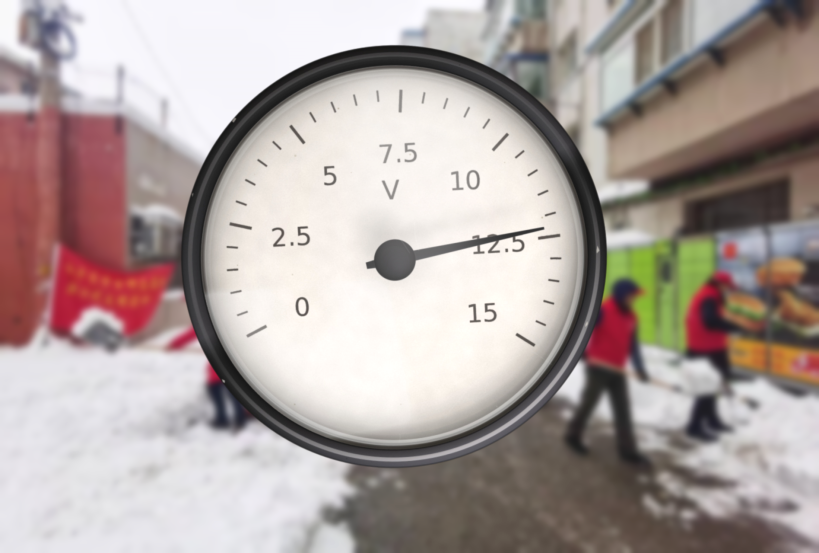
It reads value=12.25 unit=V
